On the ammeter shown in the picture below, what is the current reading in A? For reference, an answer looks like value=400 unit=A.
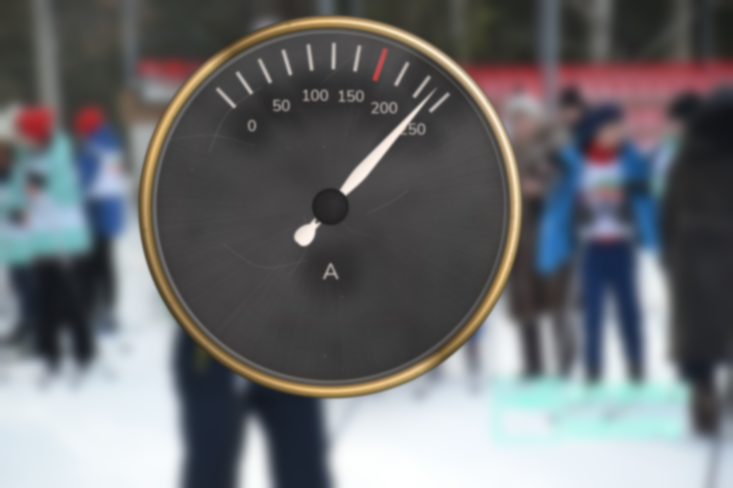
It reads value=237.5 unit=A
